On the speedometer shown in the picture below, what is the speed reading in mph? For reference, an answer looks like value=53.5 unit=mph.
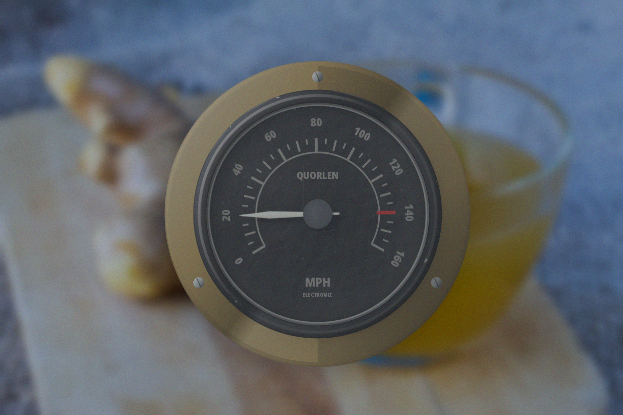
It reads value=20 unit=mph
